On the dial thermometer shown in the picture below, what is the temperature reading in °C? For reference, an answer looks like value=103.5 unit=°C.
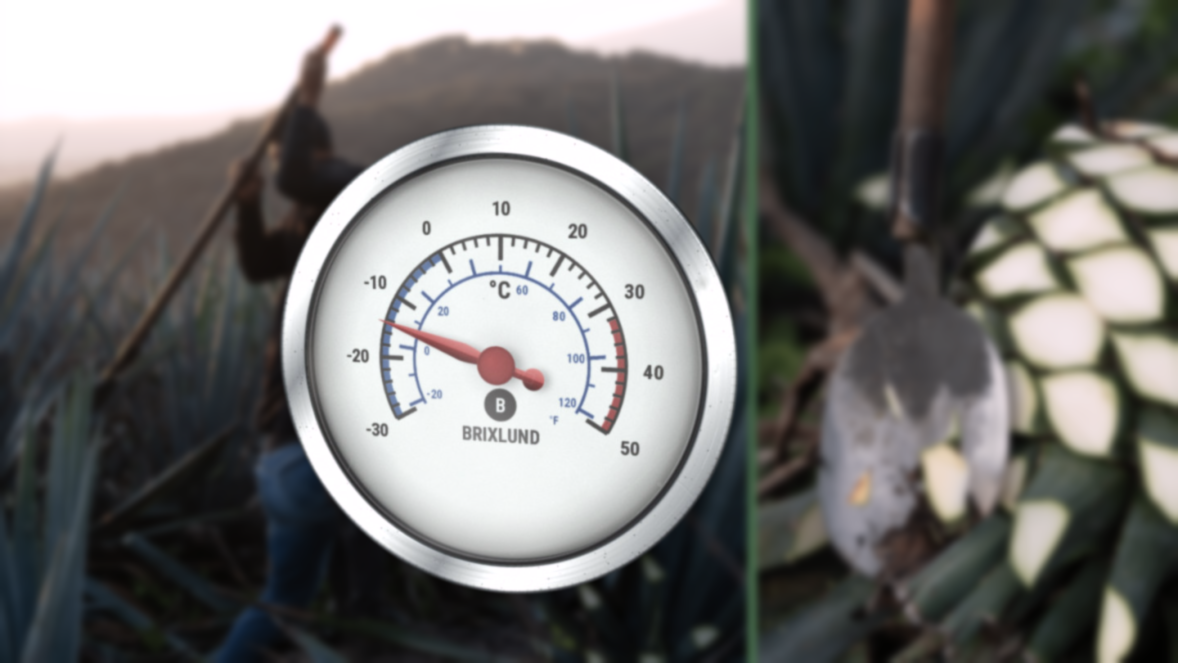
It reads value=-14 unit=°C
